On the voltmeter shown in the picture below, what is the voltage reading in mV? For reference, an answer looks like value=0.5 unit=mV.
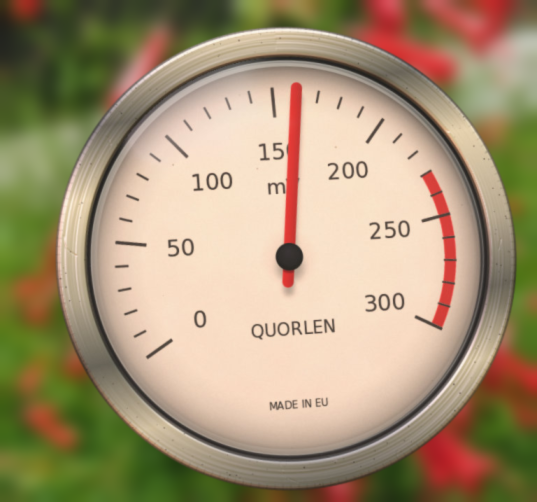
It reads value=160 unit=mV
